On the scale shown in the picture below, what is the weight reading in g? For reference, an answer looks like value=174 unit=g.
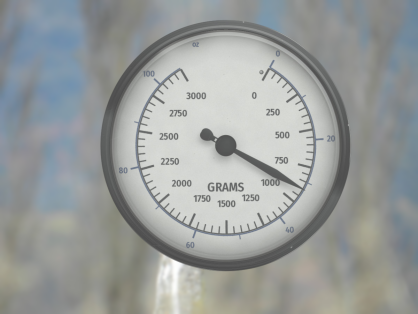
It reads value=900 unit=g
